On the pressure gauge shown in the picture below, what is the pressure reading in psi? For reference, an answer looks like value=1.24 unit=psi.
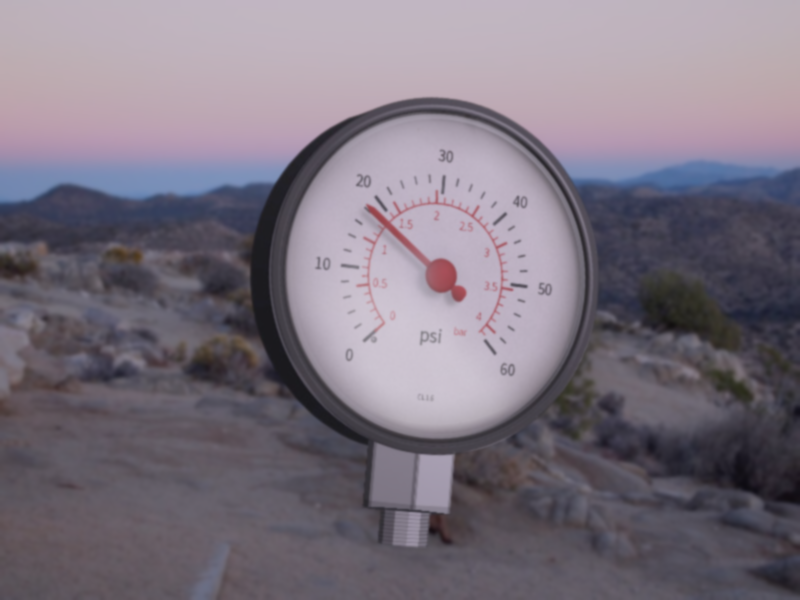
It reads value=18 unit=psi
